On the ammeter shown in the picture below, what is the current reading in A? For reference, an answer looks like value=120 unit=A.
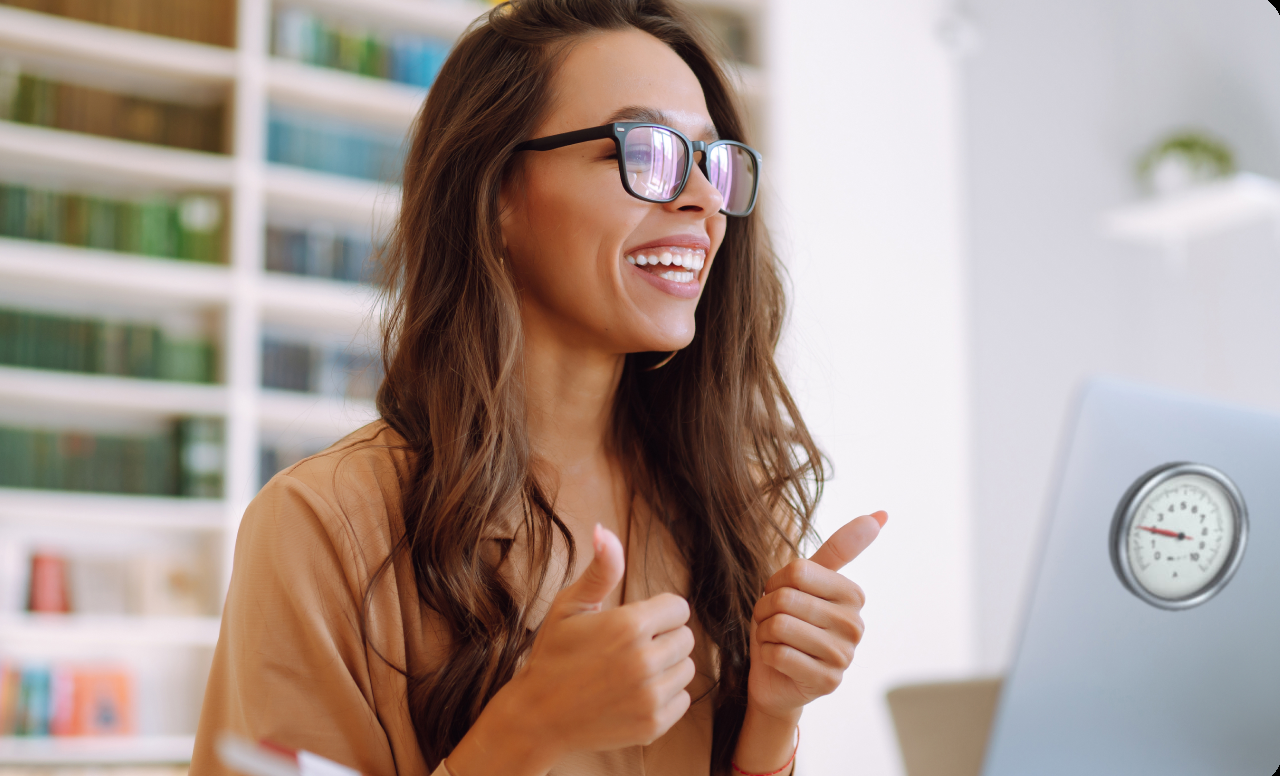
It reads value=2 unit=A
